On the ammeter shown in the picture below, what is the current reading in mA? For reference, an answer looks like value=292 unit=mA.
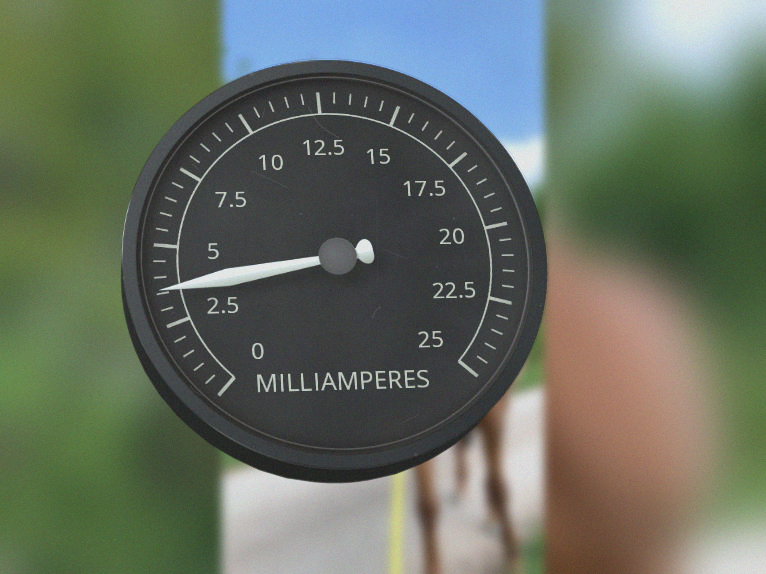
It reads value=3.5 unit=mA
